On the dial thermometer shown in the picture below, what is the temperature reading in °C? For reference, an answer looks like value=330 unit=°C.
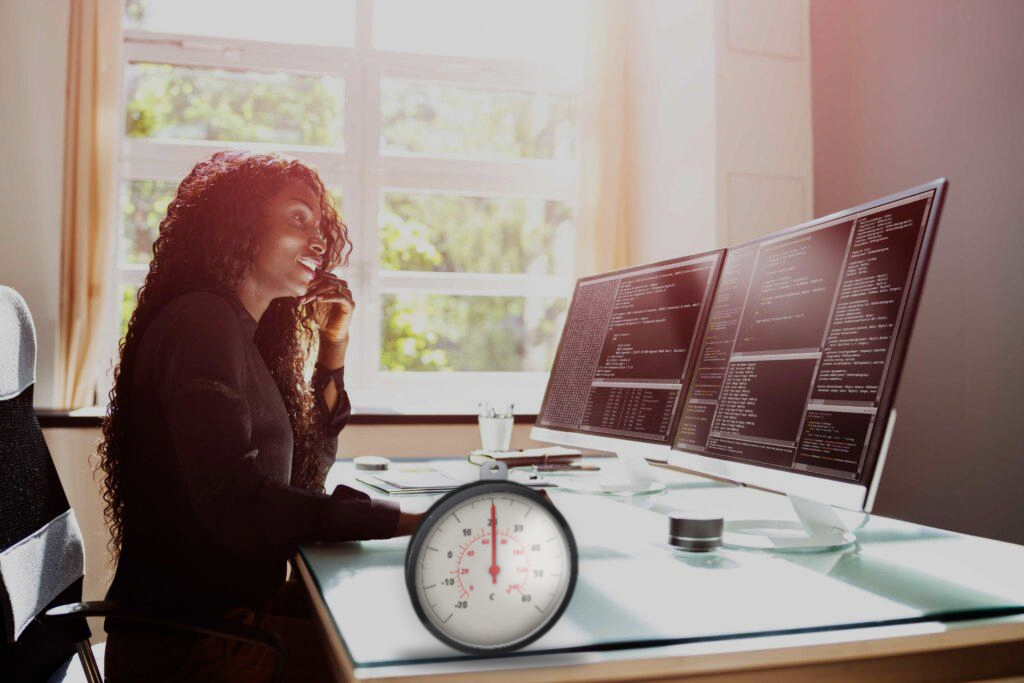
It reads value=20 unit=°C
